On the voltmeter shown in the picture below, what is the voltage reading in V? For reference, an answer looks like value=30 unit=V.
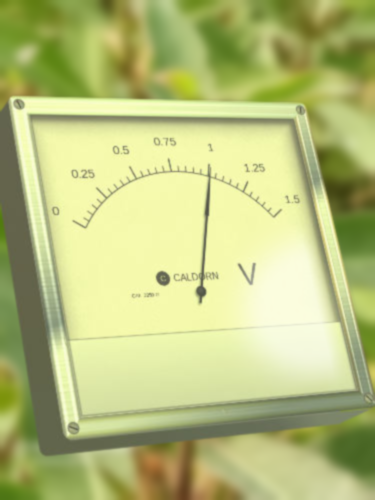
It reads value=1 unit=V
